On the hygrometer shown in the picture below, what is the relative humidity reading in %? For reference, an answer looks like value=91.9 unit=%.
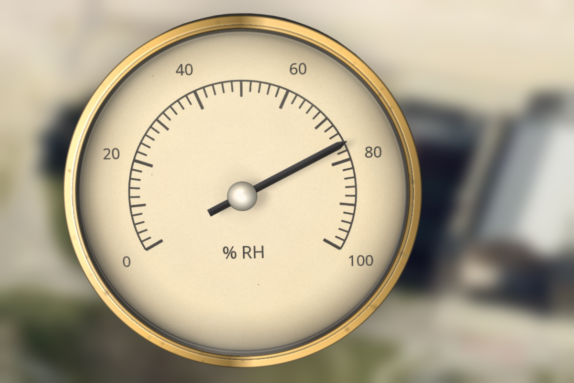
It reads value=76 unit=%
